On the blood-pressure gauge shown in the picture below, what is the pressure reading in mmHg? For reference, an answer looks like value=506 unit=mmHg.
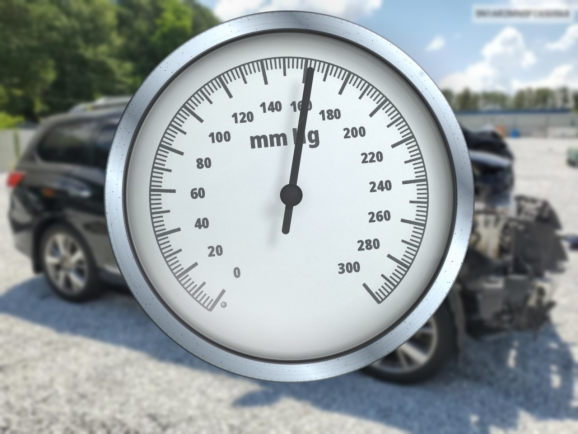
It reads value=162 unit=mmHg
